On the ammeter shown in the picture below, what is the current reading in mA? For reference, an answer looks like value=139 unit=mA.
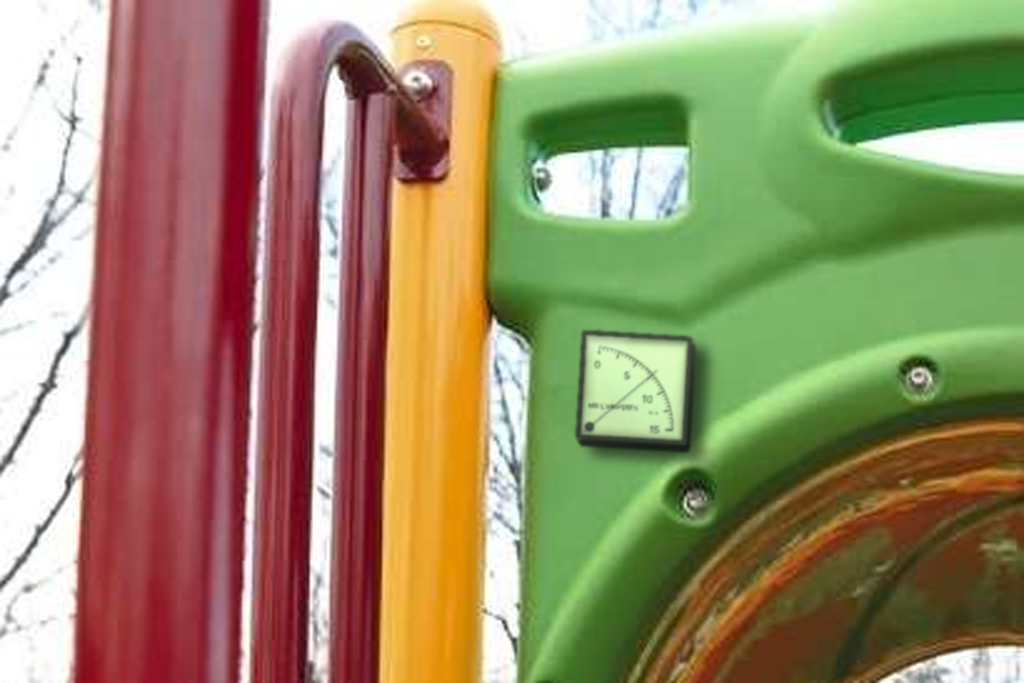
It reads value=7.5 unit=mA
